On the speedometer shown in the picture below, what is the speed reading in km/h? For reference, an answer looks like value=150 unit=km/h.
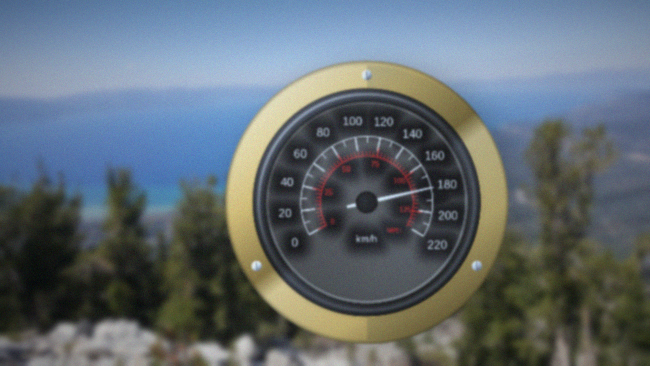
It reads value=180 unit=km/h
